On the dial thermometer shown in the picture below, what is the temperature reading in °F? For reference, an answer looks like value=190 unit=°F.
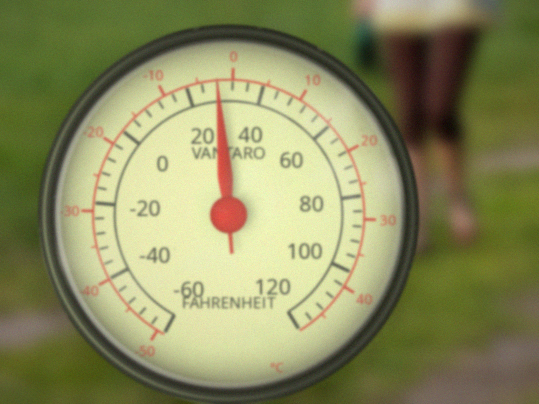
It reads value=28 unit=°F
